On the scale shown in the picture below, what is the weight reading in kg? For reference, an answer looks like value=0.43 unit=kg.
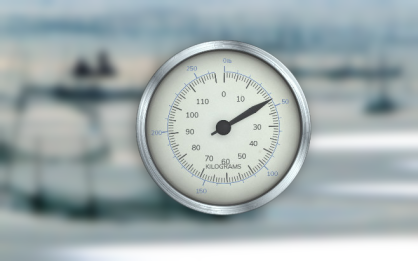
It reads value=20 unit=kg
